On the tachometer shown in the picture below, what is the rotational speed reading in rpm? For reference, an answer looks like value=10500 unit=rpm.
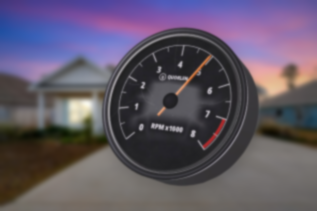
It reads value=5000 unit=rpm
